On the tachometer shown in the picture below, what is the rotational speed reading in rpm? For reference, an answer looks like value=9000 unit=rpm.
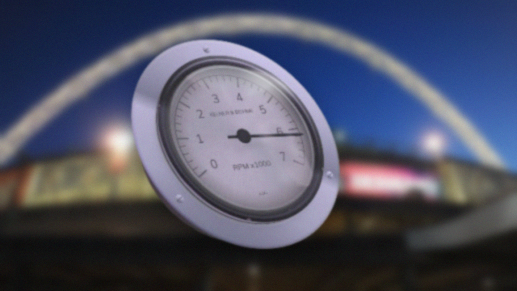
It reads value=6200 unit=rpm
